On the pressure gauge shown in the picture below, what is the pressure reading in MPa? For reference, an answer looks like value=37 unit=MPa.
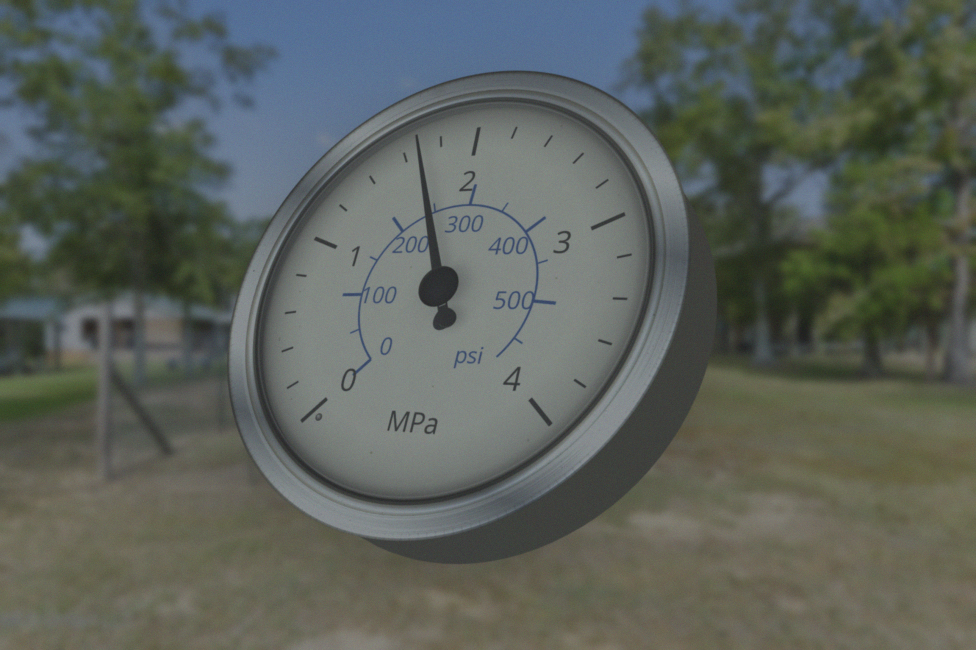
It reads value=1.7 unit=MPa
